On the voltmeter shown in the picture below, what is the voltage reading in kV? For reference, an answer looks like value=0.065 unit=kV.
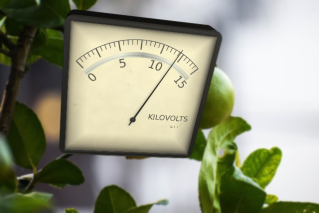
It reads value=12 unit=kV
